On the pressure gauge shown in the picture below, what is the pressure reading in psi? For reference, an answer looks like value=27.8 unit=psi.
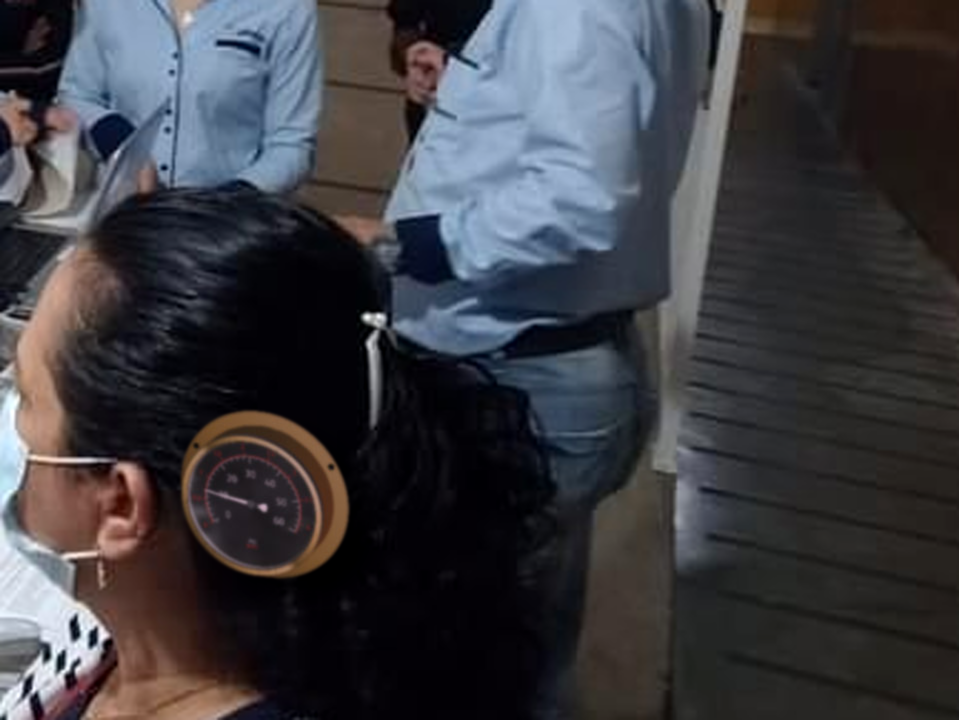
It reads value=10 unit=psi
